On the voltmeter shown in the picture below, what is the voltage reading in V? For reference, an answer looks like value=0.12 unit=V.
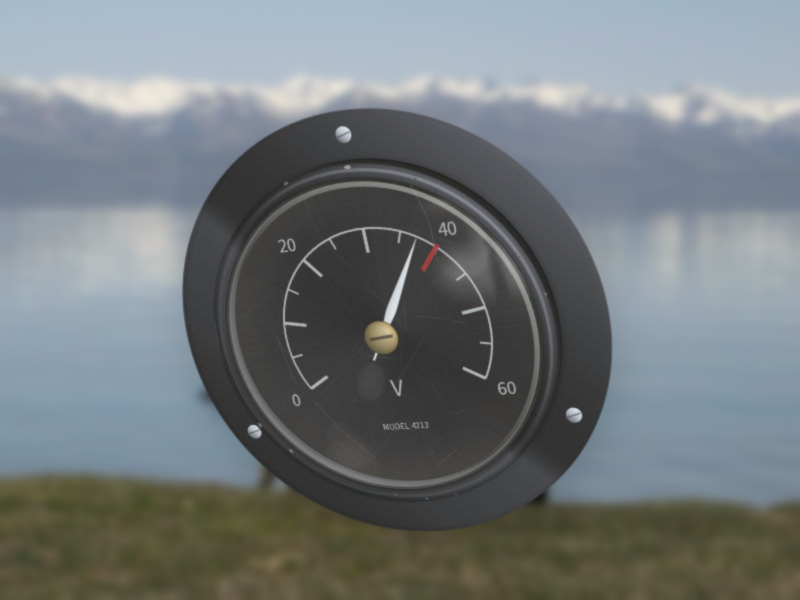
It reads value=37.5 unit=V
